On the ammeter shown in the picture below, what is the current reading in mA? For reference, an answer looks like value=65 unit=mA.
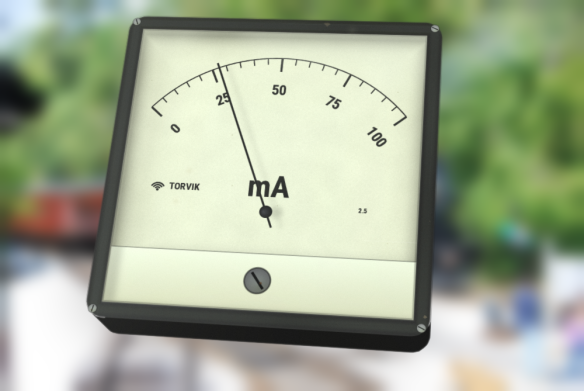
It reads value=27.5 unit=mA
